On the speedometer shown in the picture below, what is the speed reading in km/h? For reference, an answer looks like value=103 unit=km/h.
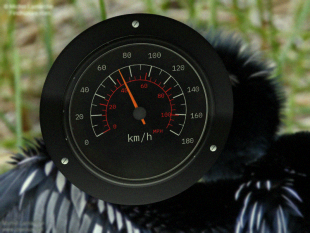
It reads value=70 unit=km/h
